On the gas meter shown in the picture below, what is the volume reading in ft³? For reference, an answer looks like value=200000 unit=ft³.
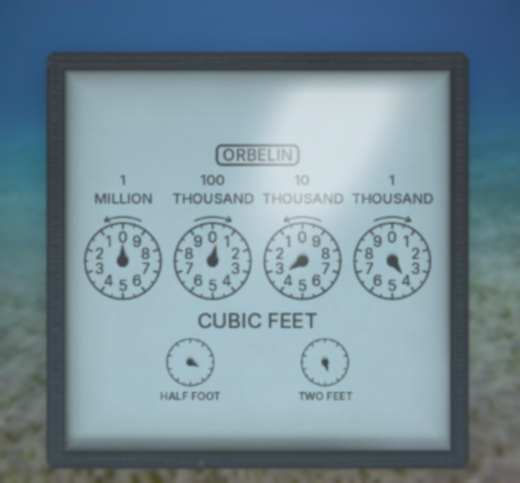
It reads value=3400 unit=ft³
